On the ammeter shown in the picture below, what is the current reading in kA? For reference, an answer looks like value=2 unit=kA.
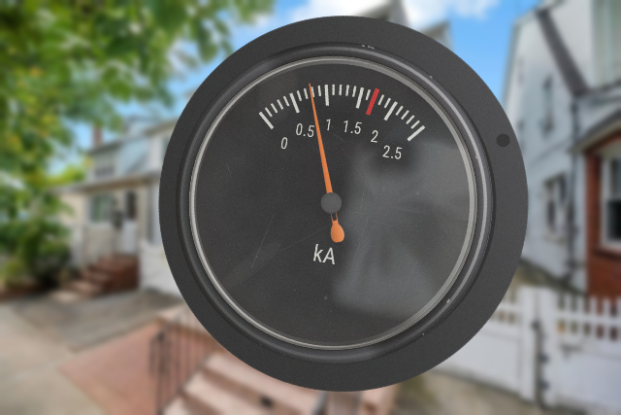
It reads value=0.8 unit=kA
